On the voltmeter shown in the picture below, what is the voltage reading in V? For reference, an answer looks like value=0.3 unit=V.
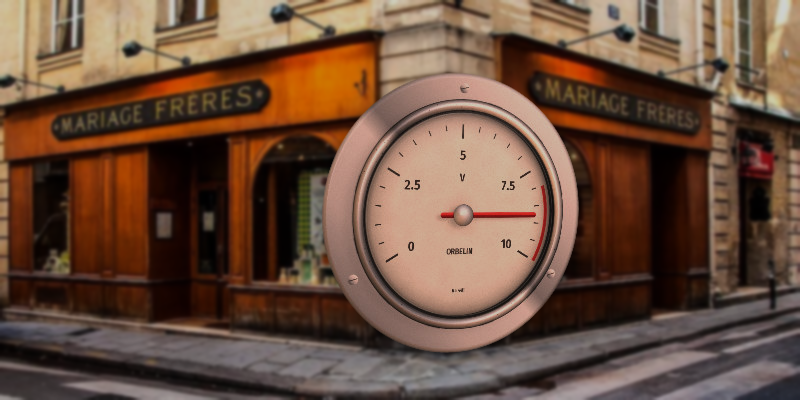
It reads value=8.75 unit=V
